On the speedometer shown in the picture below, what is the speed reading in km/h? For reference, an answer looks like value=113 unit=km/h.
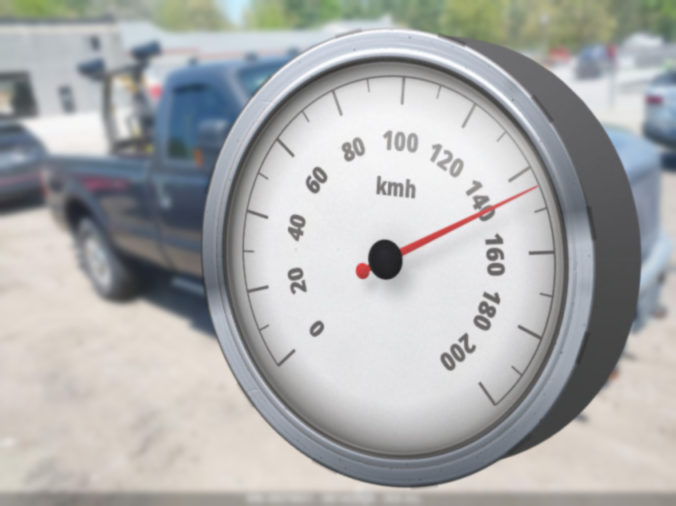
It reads value=145 unit=km/h
